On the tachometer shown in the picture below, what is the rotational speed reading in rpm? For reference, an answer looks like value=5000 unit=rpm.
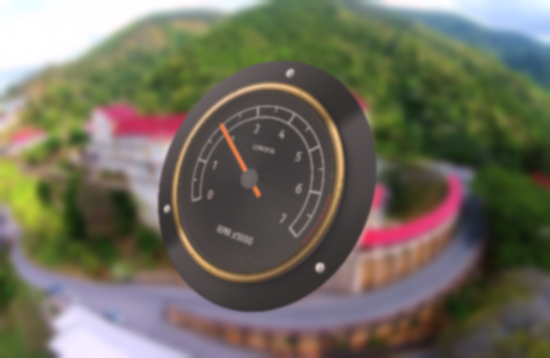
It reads value=2000 unit=rpm
